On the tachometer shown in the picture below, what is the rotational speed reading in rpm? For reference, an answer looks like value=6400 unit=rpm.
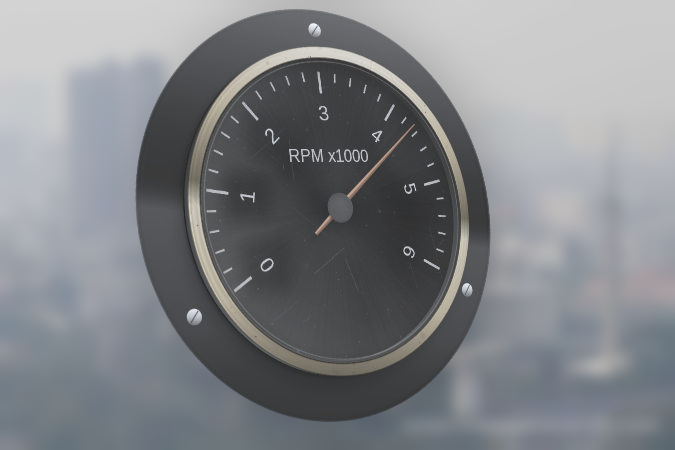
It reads value=4300 unit=rpm
